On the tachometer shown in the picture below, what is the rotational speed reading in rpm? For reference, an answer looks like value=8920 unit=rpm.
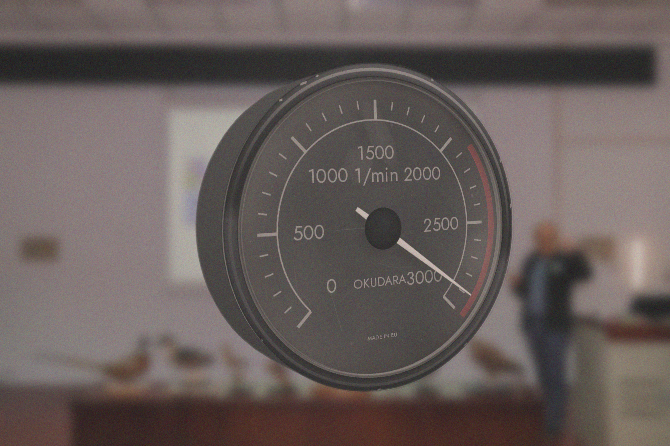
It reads value=2900 unit=rpm
